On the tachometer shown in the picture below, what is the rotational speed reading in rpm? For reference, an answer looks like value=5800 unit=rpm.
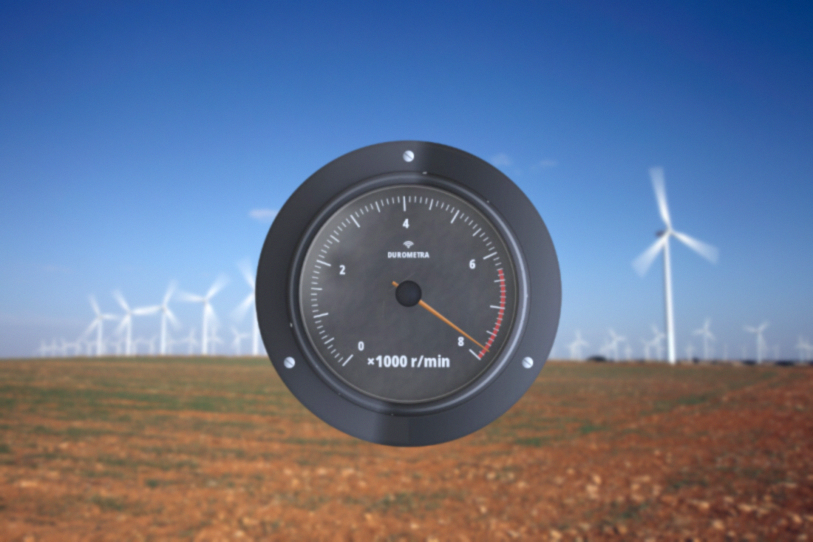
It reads value=7800 unit=rpm
